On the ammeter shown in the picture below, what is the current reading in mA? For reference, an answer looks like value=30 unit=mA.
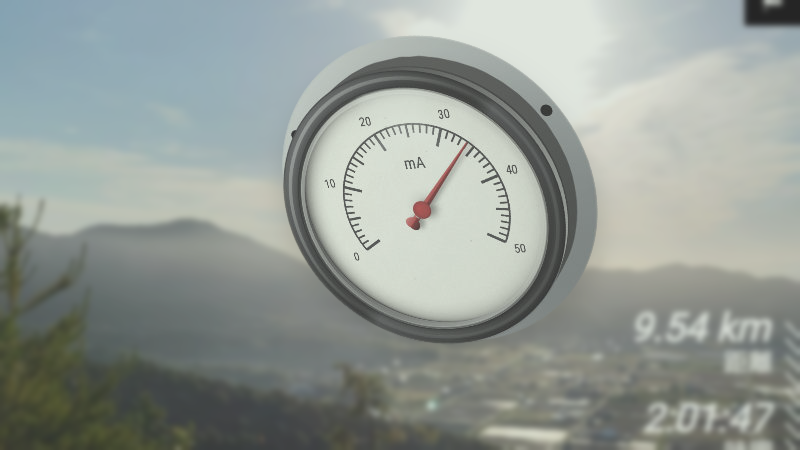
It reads value=34 unit=mA
